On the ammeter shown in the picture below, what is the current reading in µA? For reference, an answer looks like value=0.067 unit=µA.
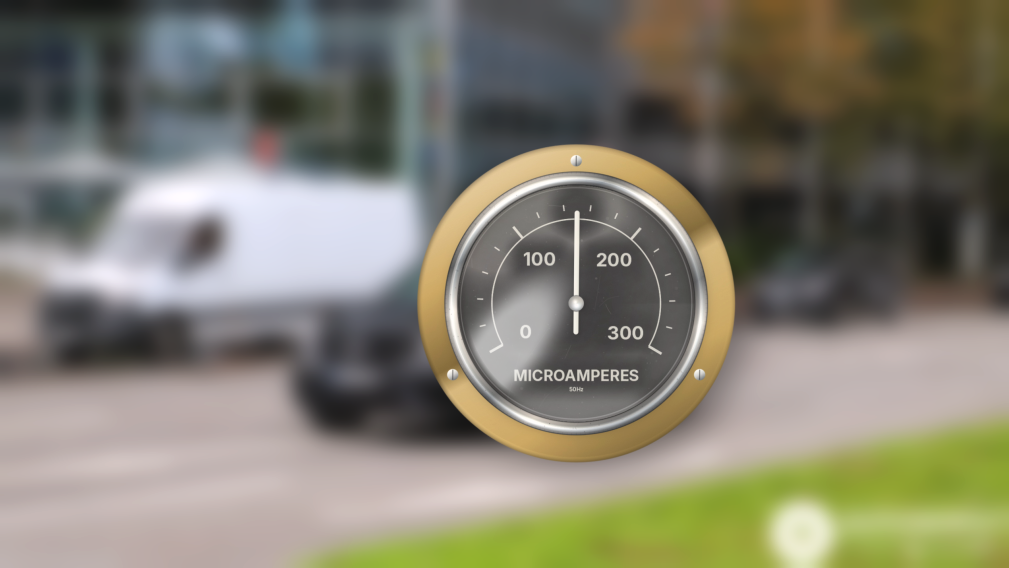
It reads value=150 unit=µA
